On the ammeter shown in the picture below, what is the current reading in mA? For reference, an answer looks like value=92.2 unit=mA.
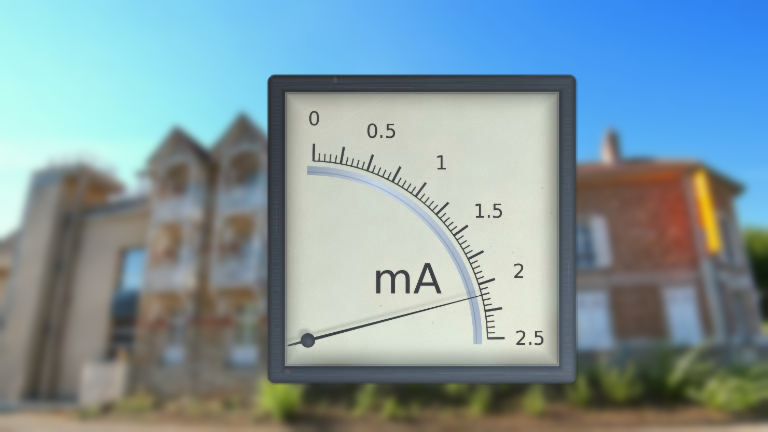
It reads value=2.1 unit=mA
